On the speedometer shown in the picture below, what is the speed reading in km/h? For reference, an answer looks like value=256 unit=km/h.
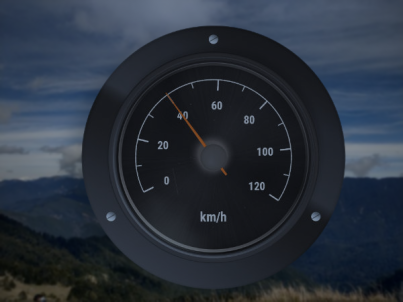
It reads value=40 unit=km/h
